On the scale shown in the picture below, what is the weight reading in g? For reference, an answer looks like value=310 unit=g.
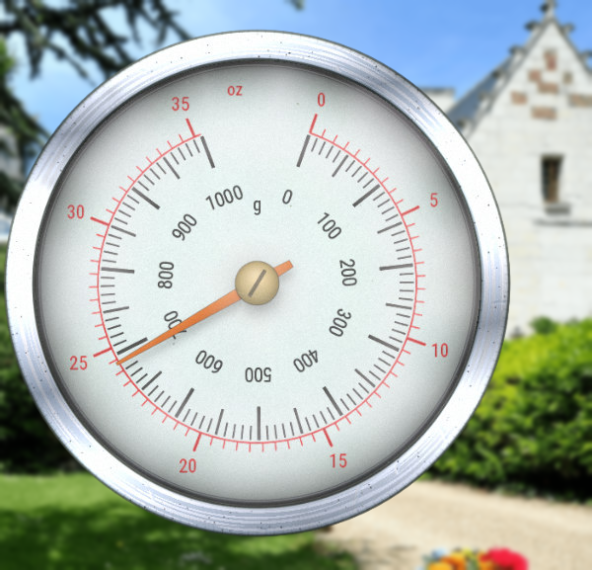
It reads value=690 unit=g
